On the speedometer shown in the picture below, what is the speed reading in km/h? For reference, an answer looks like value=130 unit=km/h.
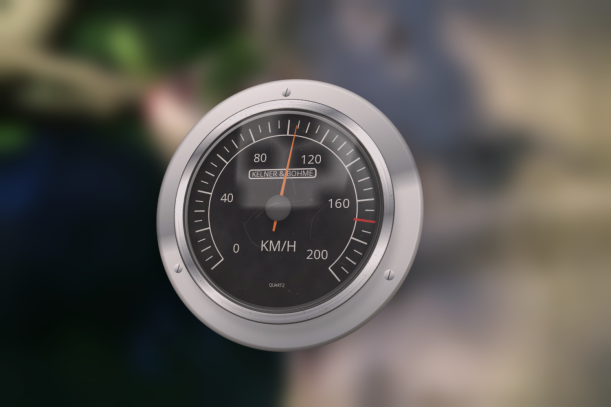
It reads value=105 unit=km/h
